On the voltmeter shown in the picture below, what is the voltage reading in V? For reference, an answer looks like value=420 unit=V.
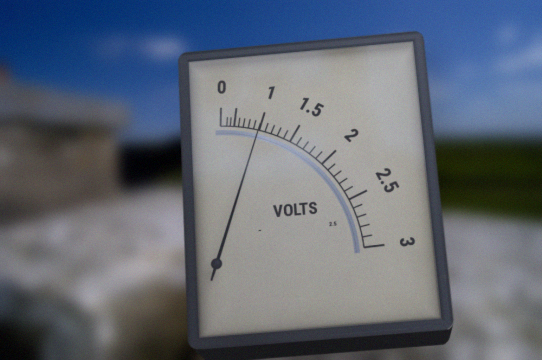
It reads value=1 unit=V
